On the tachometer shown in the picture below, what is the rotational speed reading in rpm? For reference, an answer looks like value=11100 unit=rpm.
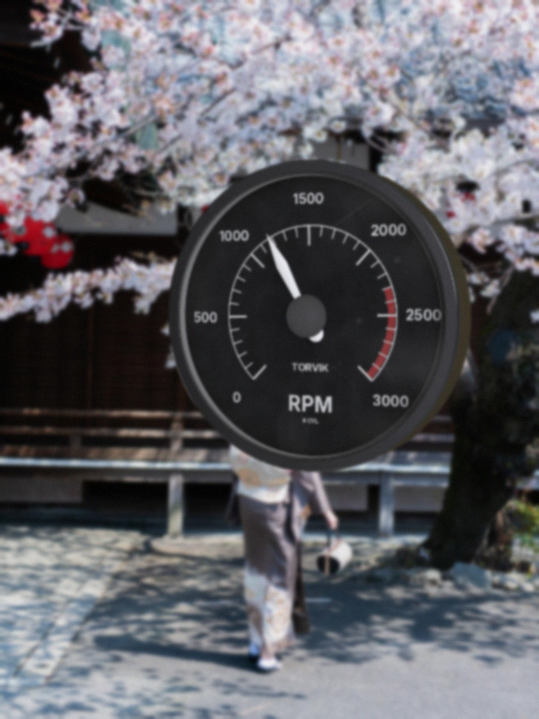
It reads value=1200 unit=rpm
